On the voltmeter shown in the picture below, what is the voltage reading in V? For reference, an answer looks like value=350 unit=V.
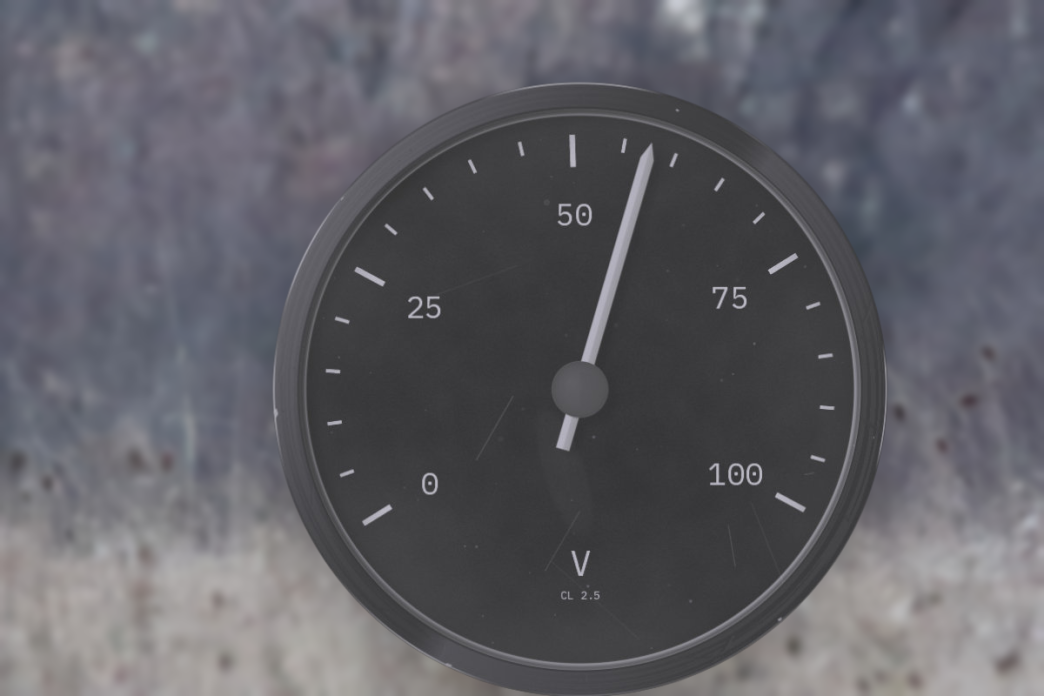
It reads value=57.5 unit=V
